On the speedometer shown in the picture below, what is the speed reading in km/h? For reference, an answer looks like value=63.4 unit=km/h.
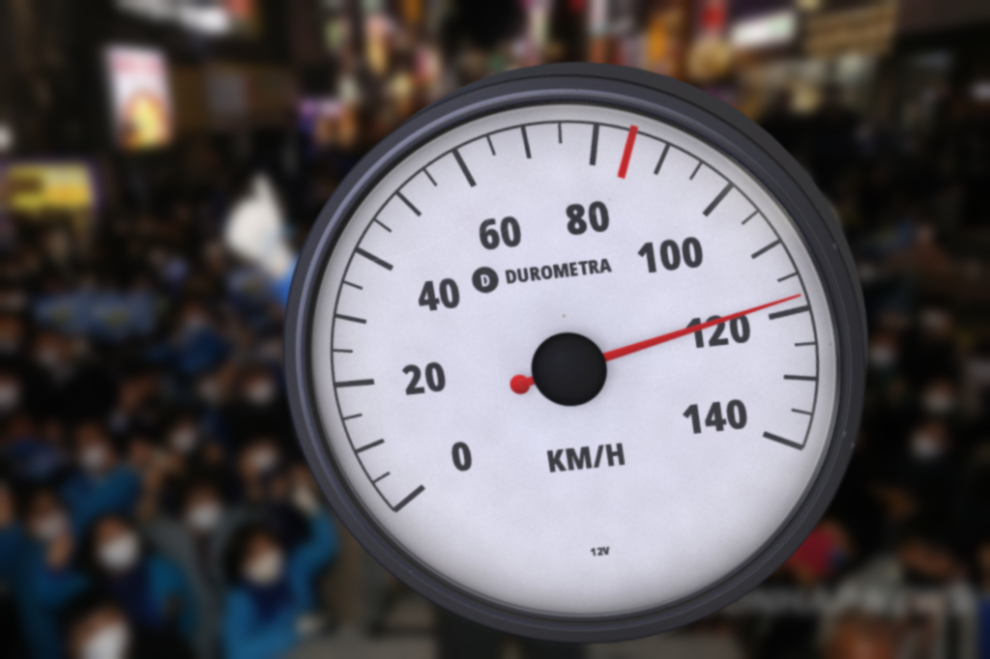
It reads value=117.5 unit=km/h
